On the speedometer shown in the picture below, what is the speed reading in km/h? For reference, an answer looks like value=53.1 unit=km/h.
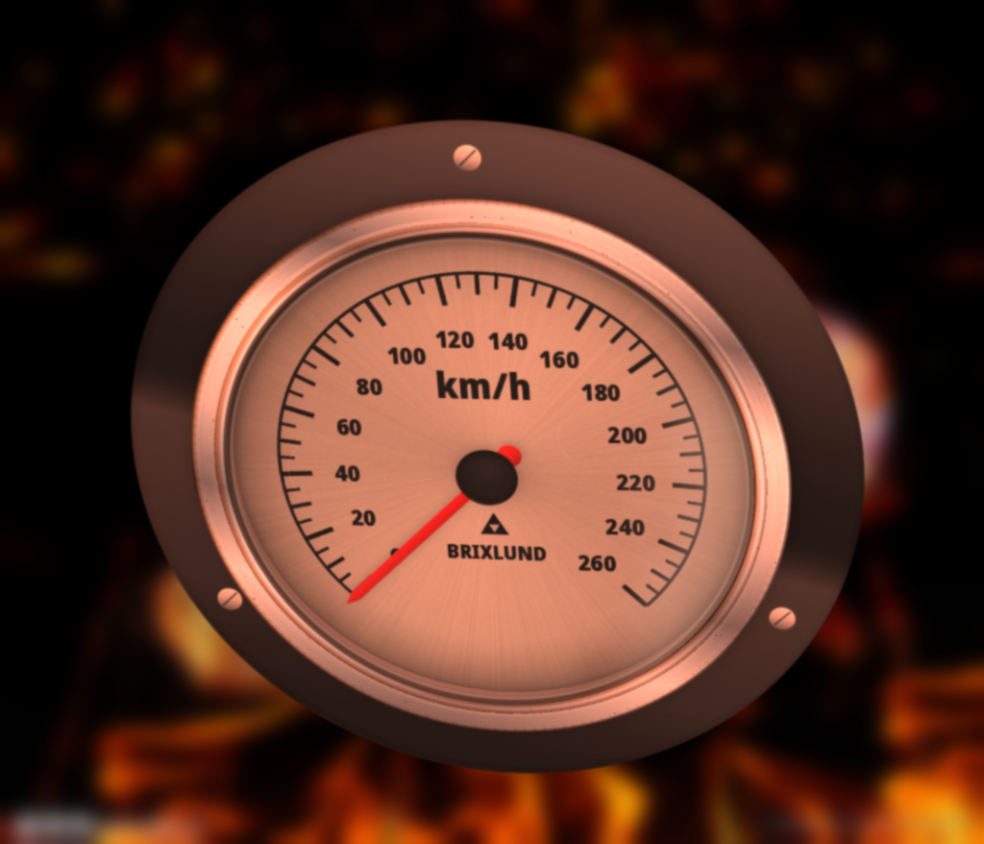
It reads value=0 unit=km/h
